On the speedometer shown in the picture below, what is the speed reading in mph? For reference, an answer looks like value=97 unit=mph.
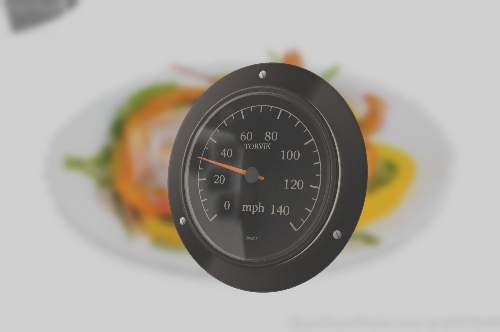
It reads value=30 unit=mph
